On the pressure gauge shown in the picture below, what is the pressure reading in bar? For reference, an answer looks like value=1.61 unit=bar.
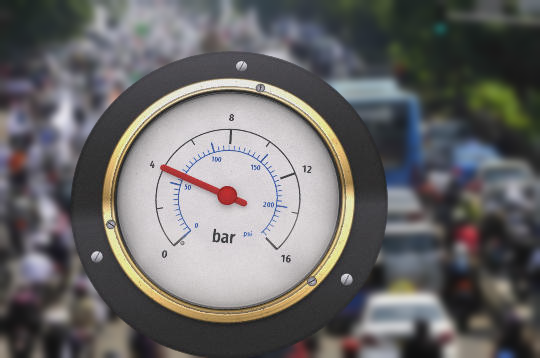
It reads value=4 unit=bar
